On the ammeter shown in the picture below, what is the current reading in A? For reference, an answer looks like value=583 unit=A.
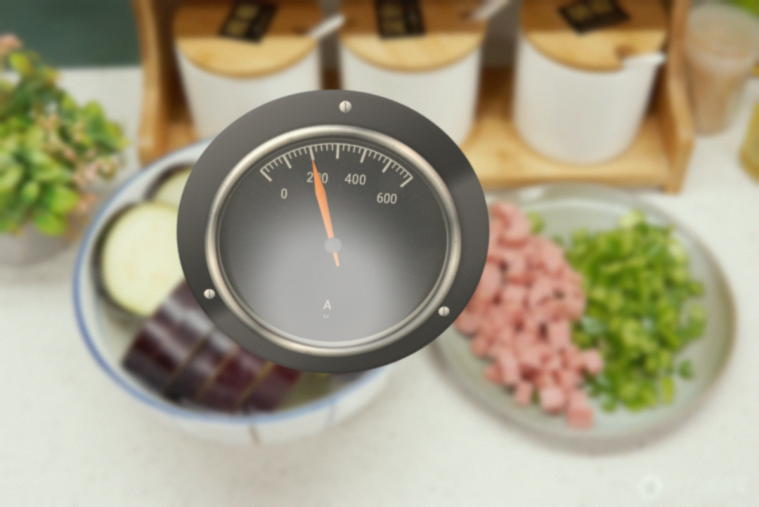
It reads value=200 unit=A
